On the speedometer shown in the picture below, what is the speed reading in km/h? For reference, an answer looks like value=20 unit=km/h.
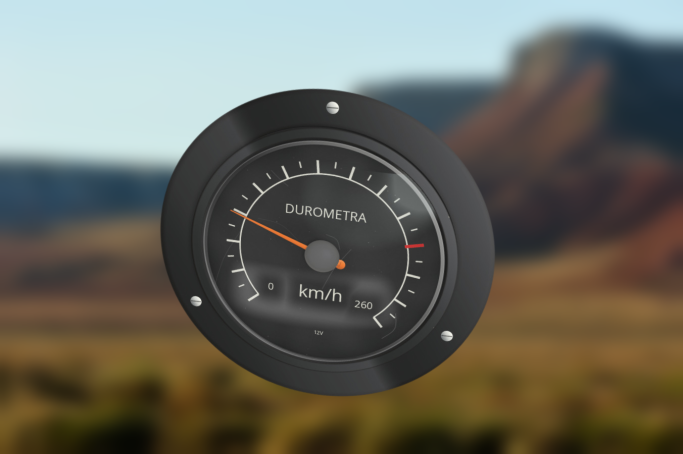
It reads value=60 unit=km/h
